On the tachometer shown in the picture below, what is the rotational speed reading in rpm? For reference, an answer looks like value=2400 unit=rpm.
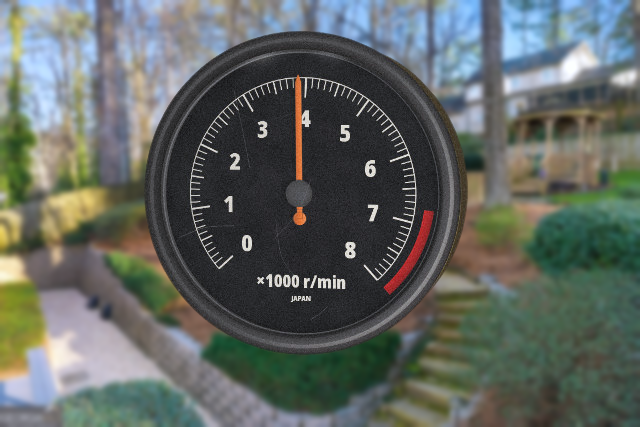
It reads value=3900 unit=rpm
